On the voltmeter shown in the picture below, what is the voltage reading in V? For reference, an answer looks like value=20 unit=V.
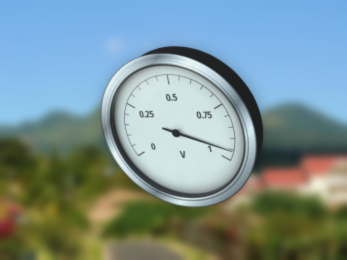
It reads value=0.95 unit=V
